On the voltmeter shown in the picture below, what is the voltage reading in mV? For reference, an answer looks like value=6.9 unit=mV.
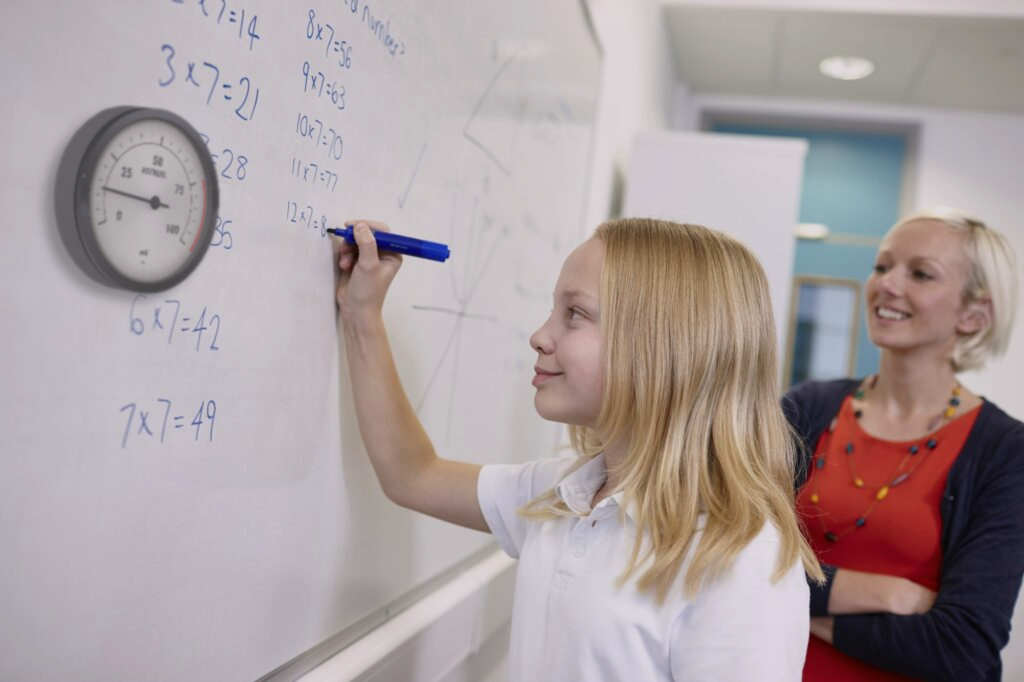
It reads value=12.5 unit=mV
